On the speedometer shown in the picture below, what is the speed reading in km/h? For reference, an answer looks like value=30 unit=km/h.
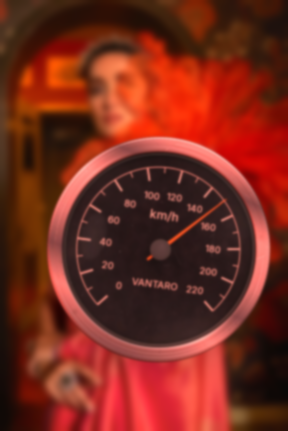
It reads value=150 unit=km/h
